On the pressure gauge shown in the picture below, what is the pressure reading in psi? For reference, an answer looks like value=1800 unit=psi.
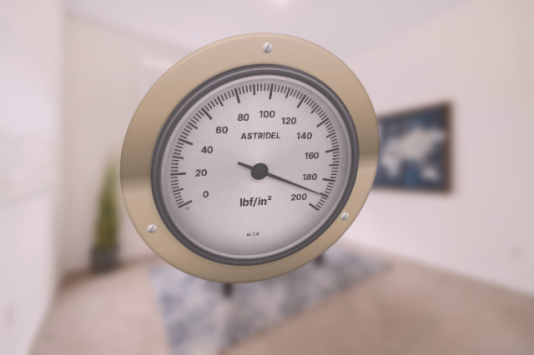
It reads value=190 unit=psi
